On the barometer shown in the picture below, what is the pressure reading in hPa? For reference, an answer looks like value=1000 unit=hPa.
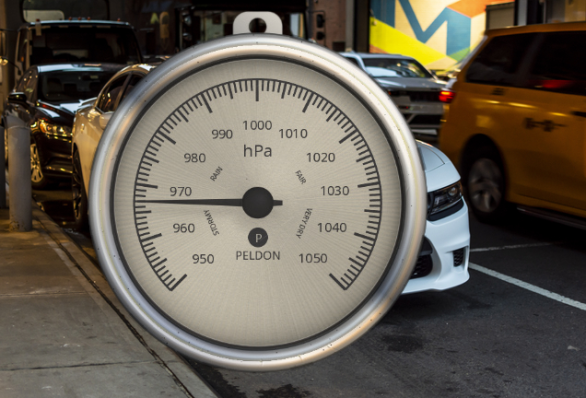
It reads value=967 unit=hPa
